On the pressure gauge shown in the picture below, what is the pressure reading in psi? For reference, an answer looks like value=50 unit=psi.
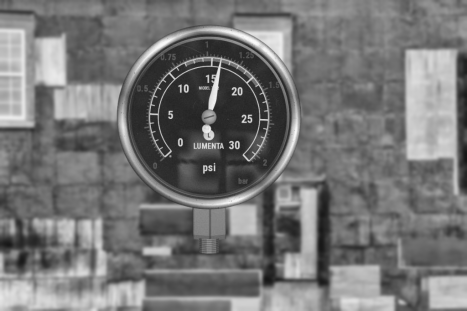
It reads value=16 unit=psi
